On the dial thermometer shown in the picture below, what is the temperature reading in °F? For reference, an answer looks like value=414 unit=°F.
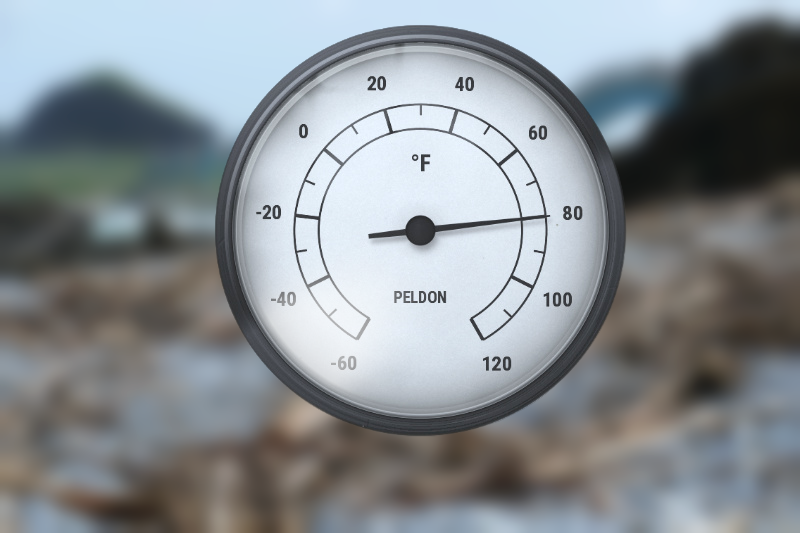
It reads value=80 unit=°F
